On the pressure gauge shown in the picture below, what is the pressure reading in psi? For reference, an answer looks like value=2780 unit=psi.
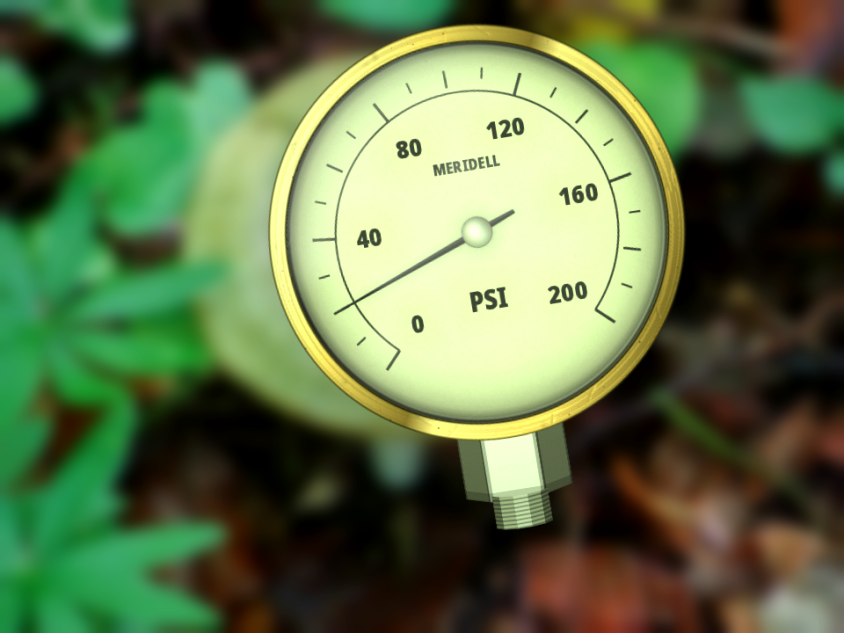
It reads value=20 unit=psi
